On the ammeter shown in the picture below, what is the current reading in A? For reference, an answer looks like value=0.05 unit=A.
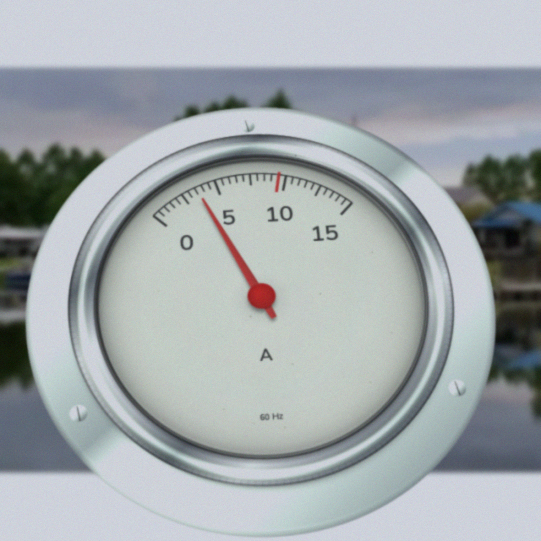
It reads value=3.5 unit=A
